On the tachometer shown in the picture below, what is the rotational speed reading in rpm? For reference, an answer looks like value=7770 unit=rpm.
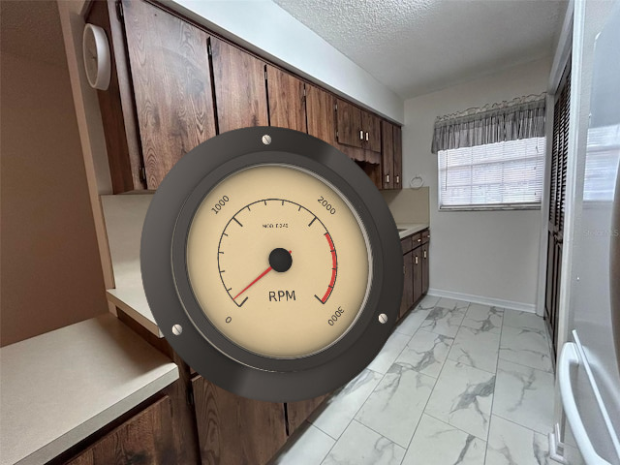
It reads value=100 unit=rpm
